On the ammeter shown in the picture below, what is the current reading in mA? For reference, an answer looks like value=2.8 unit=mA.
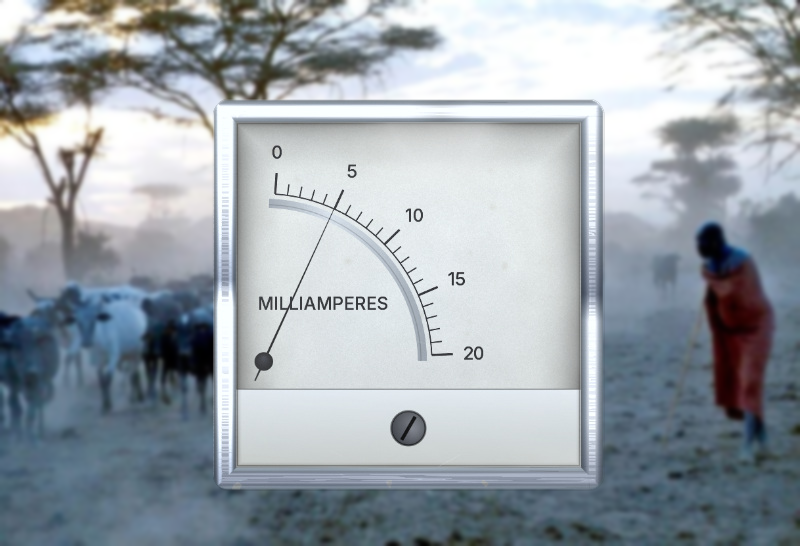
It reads value=5 unit=mA
